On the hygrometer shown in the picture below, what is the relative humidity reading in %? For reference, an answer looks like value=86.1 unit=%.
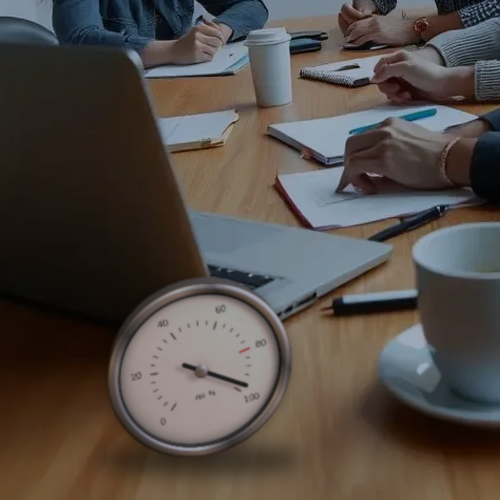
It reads value=96 unit=%
